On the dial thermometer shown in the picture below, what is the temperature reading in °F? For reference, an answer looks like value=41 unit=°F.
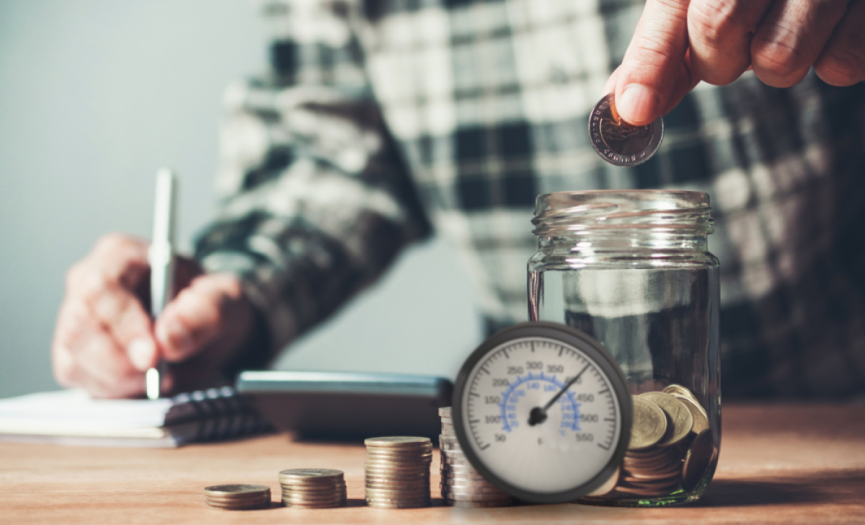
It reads value=400 unit=°F
